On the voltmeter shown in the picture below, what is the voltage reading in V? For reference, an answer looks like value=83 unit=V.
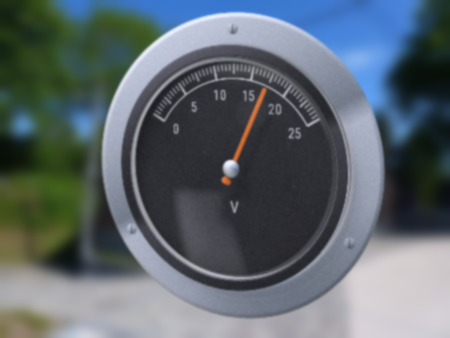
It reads value=17.5 unit=V
